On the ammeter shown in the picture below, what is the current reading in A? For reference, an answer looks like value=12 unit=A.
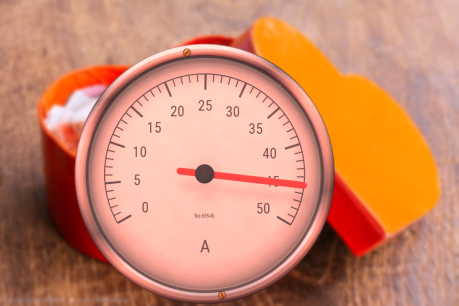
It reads value=45 unit=A
